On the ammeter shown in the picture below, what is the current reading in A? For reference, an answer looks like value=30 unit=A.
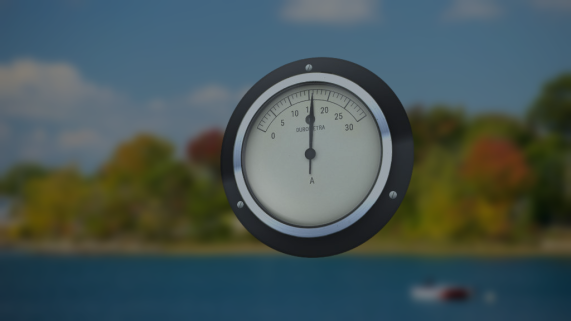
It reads value=16 unit=A
